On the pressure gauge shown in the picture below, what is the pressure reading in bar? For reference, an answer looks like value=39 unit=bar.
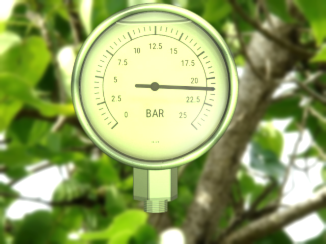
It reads value=21 unit=bar
